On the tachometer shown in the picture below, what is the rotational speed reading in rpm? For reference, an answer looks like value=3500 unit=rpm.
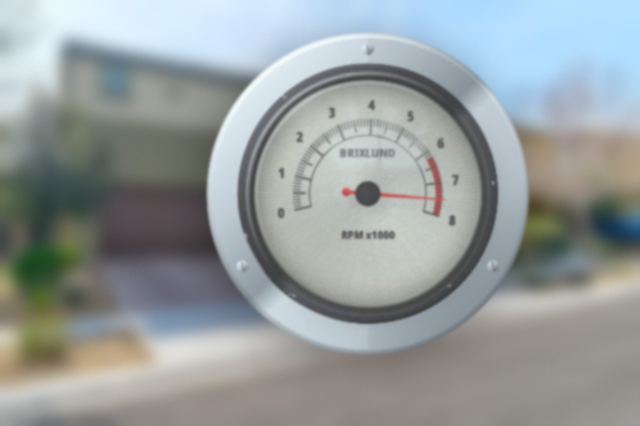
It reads value=7500 unit=rpm
